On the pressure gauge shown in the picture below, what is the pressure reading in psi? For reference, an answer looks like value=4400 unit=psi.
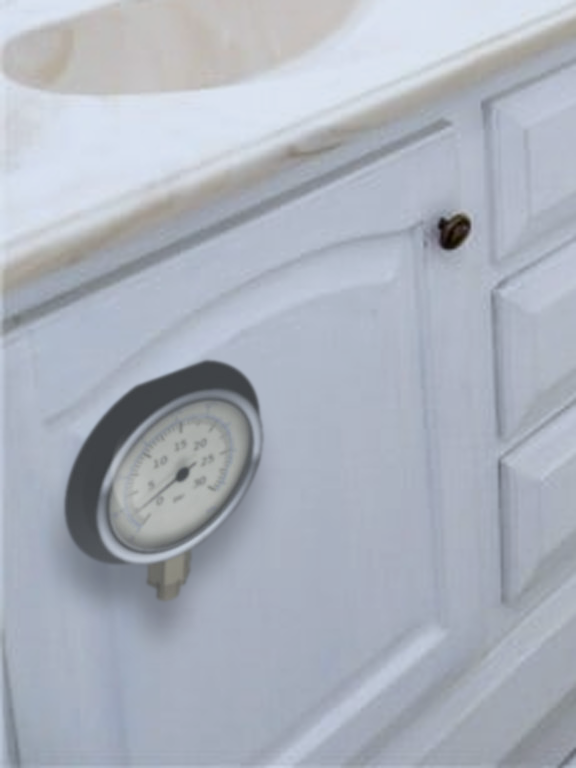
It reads value=2.5 unit=psi
